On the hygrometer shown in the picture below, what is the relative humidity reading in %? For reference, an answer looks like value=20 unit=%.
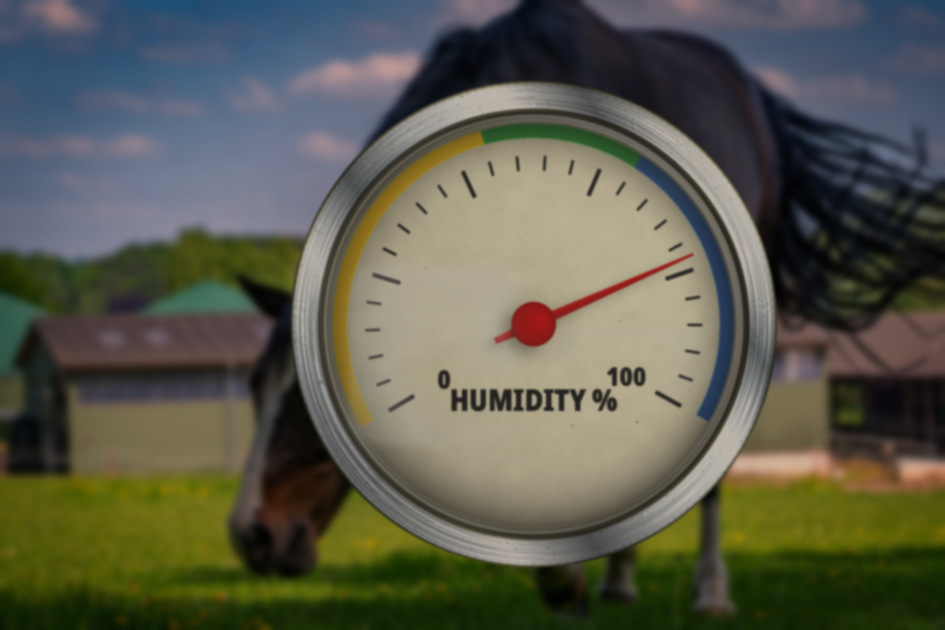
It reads value=78 unit=%
